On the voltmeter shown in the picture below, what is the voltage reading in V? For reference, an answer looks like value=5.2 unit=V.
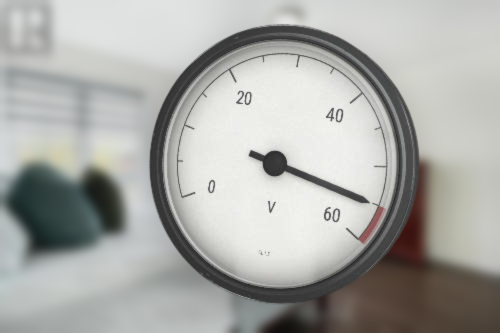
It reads value=55 unit=V
